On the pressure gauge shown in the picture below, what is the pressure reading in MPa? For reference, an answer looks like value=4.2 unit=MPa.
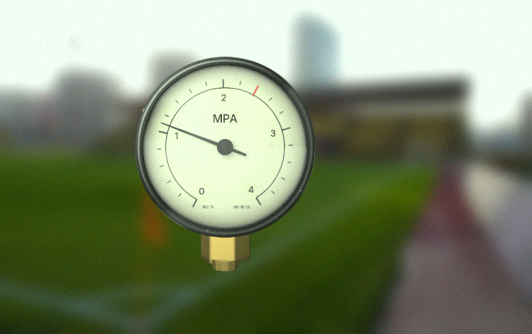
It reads value=1.1 unit=MPa
